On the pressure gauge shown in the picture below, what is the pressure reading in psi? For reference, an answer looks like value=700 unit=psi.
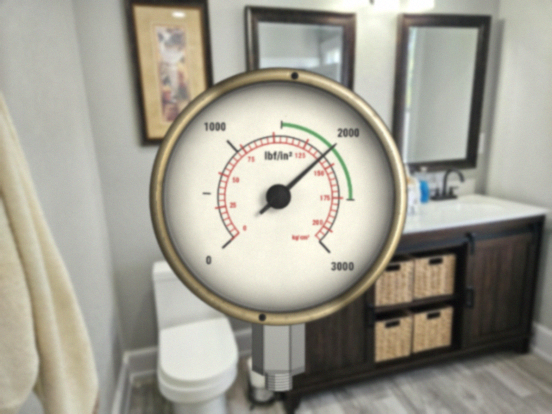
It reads value=2000 unit=psi
